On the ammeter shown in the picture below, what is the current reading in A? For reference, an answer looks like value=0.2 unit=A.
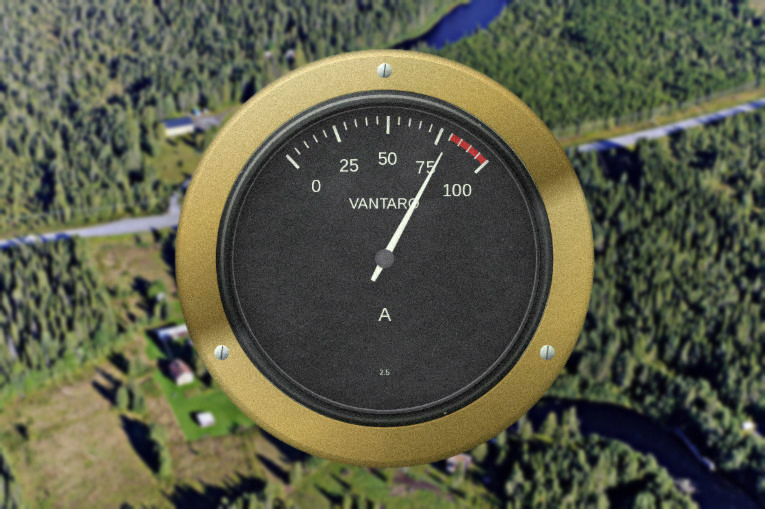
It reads value=80 unit=A
